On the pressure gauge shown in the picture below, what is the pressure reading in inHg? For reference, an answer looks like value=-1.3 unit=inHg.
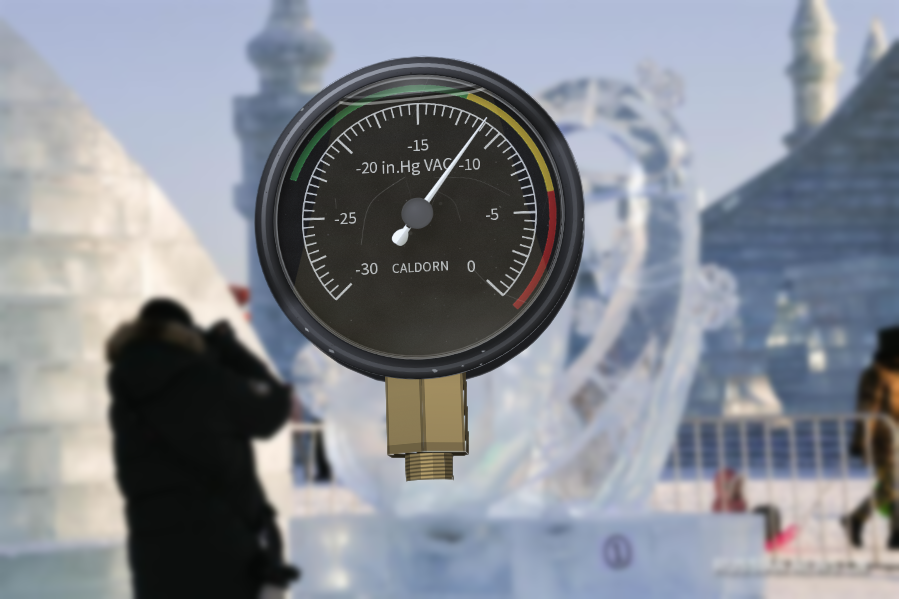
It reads value=-11 unit=inHg
